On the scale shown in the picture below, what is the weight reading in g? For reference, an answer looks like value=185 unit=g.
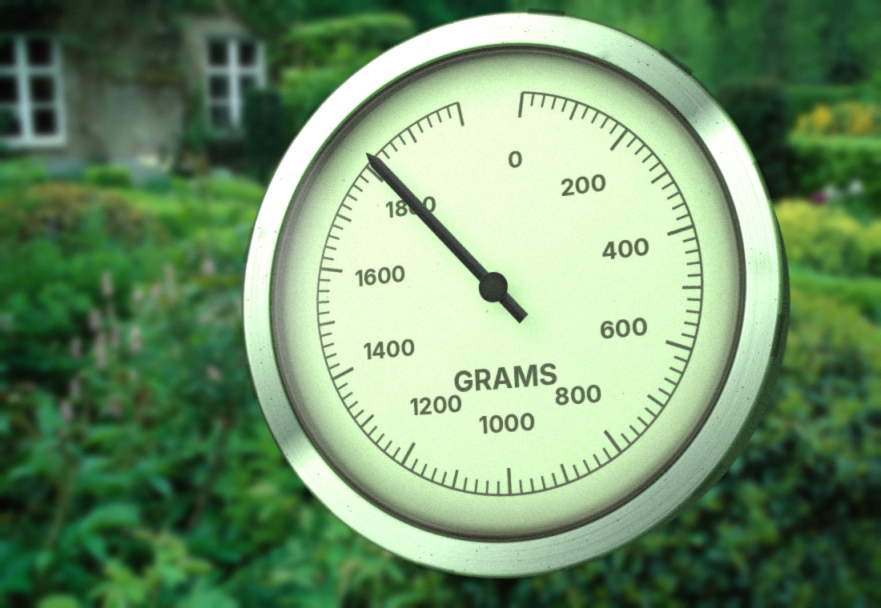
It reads value=1820 unit=g
